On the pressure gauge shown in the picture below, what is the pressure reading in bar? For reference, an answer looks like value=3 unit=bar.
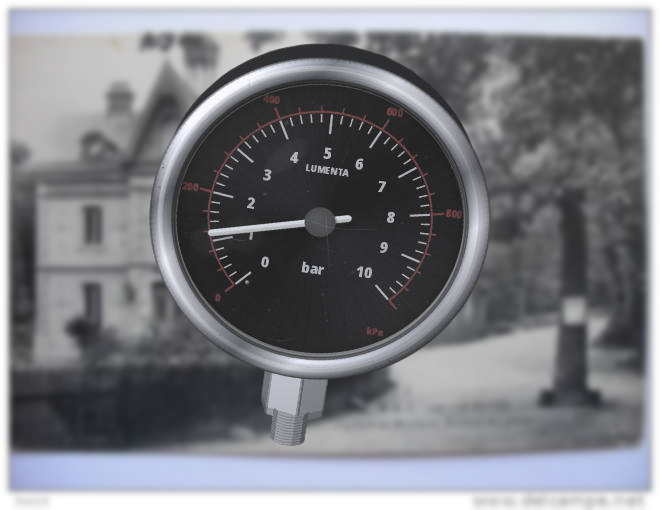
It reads value=1.2 unit=bar
